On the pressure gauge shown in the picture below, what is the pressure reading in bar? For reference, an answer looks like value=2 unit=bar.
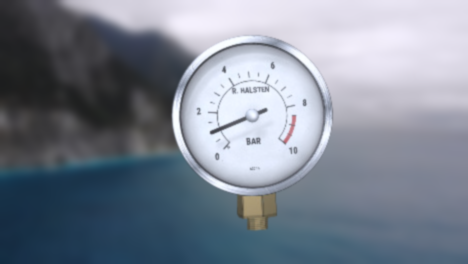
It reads value=1 unit=bar
